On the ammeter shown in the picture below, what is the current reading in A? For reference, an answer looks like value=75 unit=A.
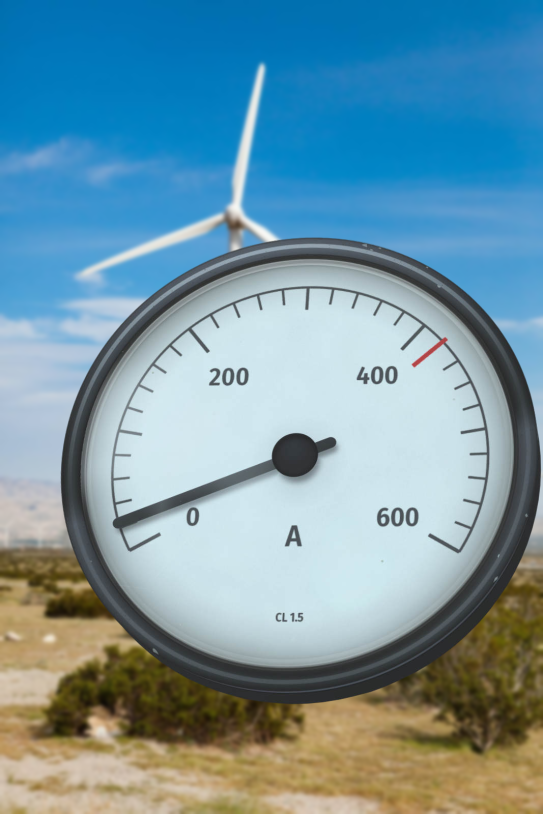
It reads value=20 unit=A
